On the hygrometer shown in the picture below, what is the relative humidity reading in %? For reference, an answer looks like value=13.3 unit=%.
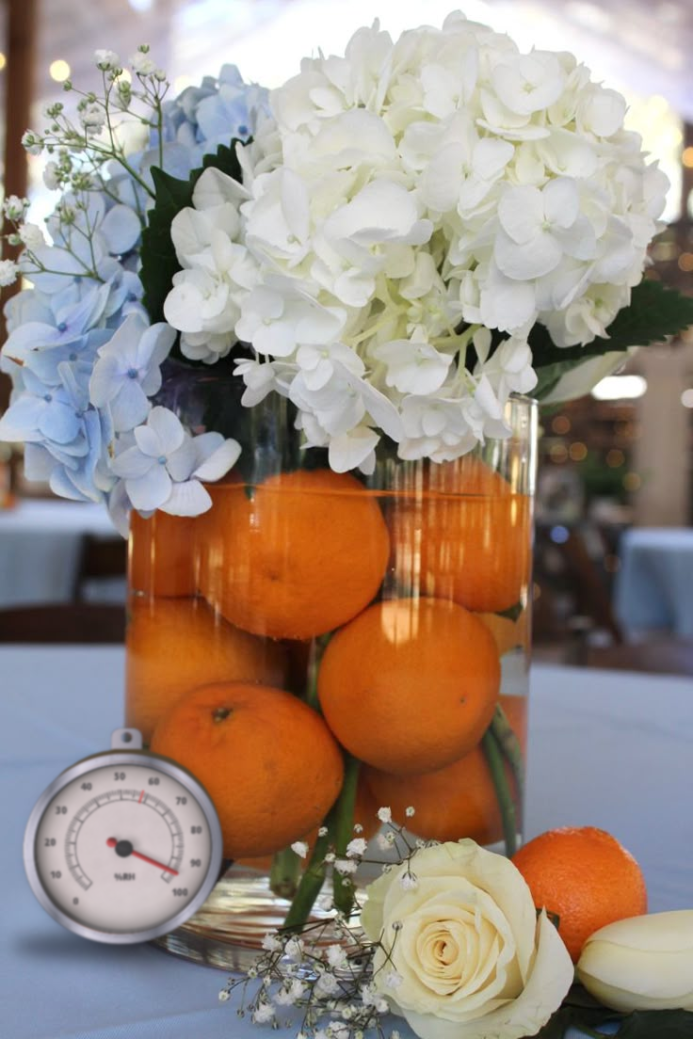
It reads value=95 unit=%
